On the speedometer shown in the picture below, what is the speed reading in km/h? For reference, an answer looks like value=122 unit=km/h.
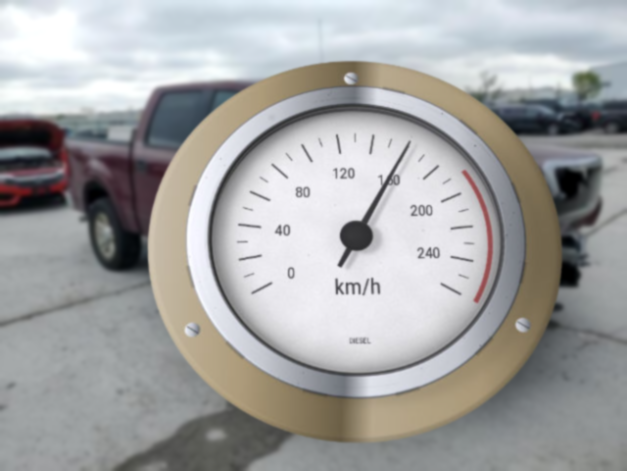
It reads value=160 unit=km/h
